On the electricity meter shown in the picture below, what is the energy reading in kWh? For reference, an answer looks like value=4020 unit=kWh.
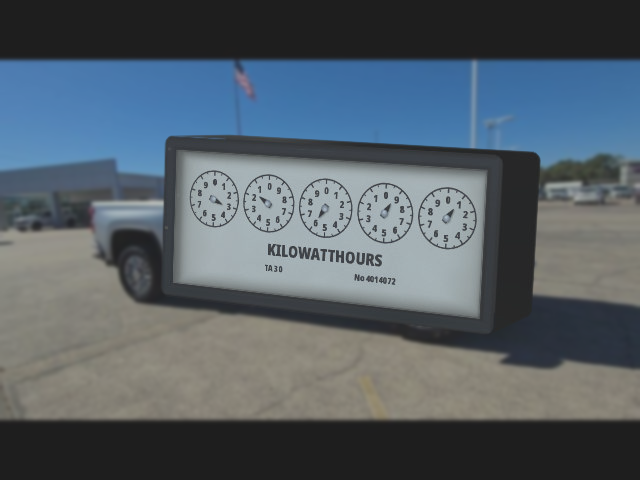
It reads value=31591 unit=kWh
